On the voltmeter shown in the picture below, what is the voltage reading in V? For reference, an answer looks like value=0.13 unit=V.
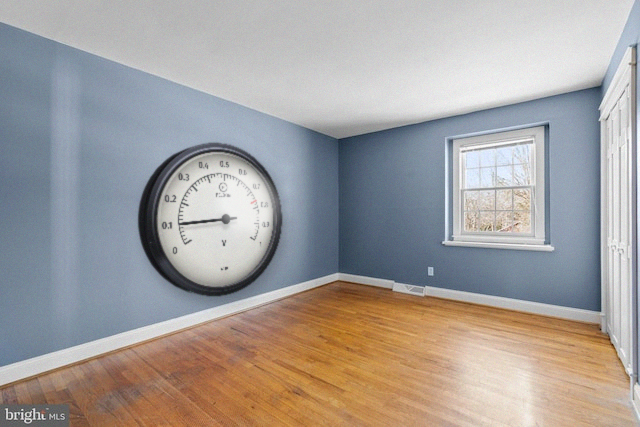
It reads value=0.1 unit=V
